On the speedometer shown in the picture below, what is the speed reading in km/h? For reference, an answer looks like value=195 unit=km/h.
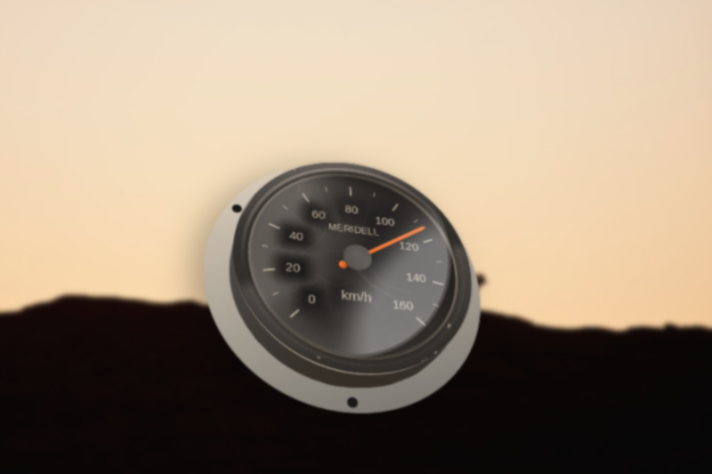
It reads value=115 unit=km/h
